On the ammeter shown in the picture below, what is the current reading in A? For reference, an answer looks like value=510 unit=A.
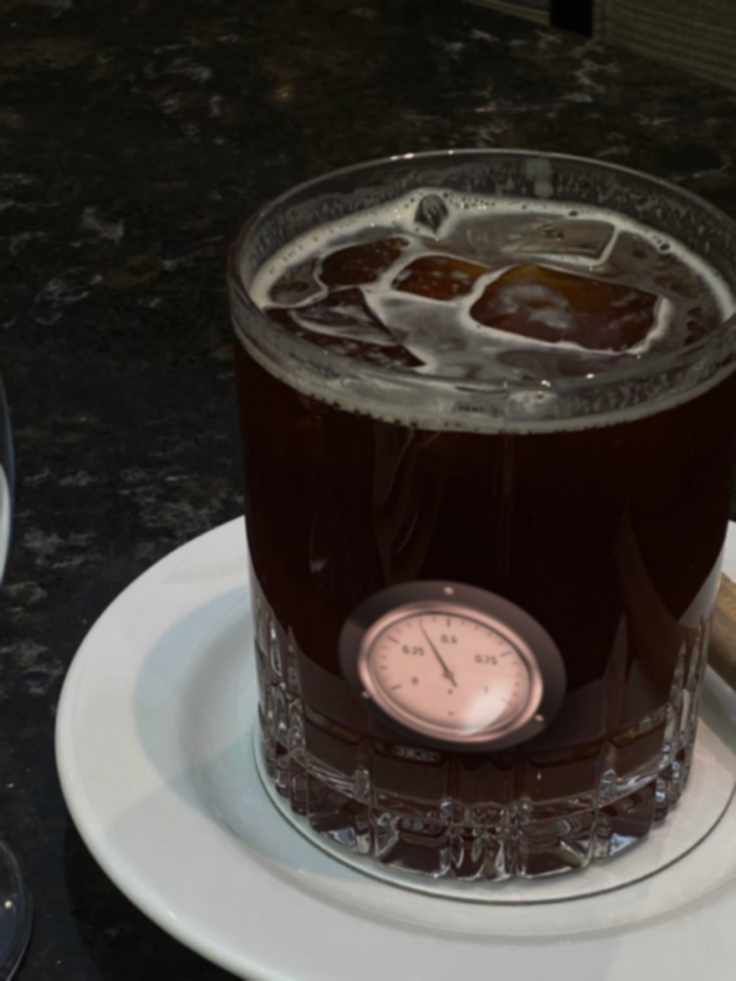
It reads value=0.4 unit=A
